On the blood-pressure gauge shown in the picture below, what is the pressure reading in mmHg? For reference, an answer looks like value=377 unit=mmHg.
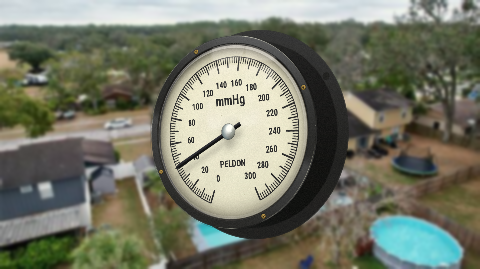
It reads value=40 unit=mmHg
